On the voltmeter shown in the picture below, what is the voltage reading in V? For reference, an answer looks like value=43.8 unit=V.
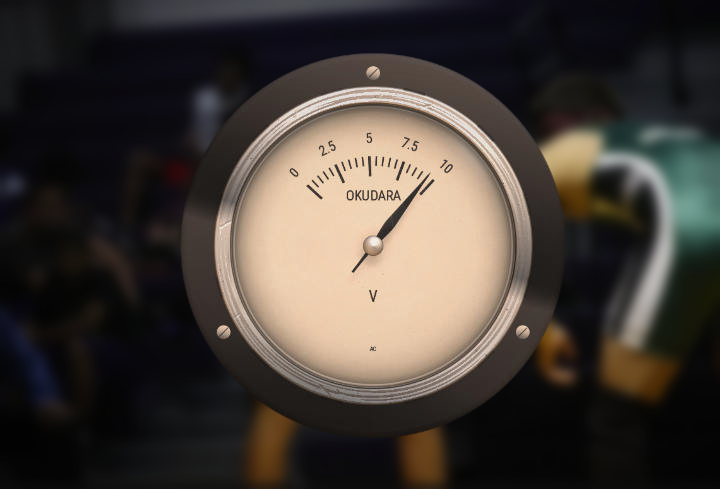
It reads value=9.5 unit=V
